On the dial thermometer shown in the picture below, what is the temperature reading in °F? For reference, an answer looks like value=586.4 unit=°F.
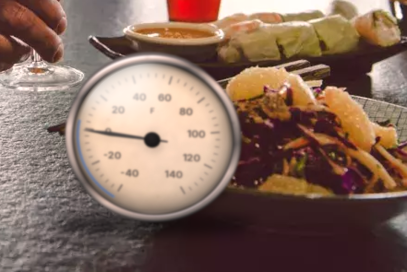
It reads value=0 unit=°F
